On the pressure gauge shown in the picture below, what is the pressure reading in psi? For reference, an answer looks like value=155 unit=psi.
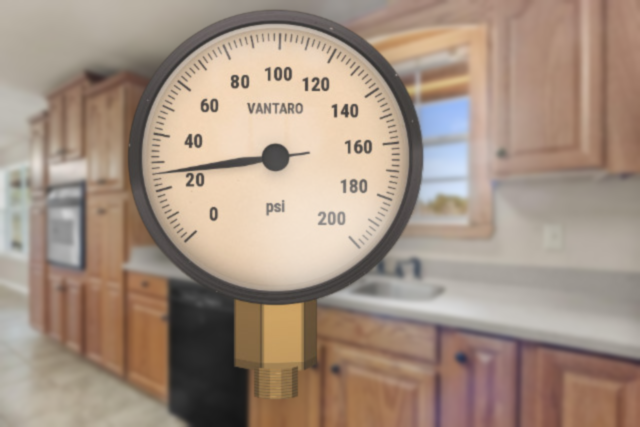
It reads value=26 unit=psi
